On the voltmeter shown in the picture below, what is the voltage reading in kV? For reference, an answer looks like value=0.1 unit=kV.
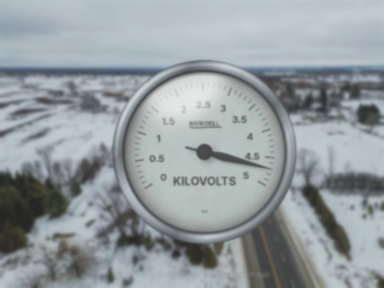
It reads value=4.7 unit=kV
